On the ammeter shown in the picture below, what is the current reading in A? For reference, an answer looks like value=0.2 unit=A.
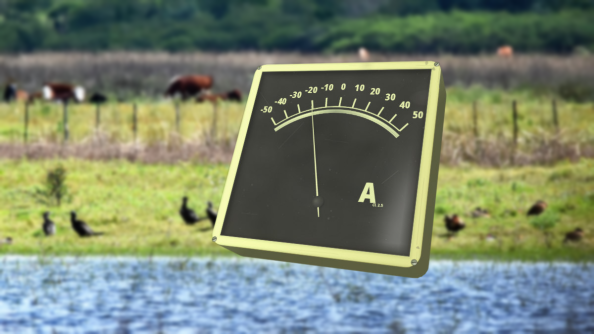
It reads value=-20 unit=A
